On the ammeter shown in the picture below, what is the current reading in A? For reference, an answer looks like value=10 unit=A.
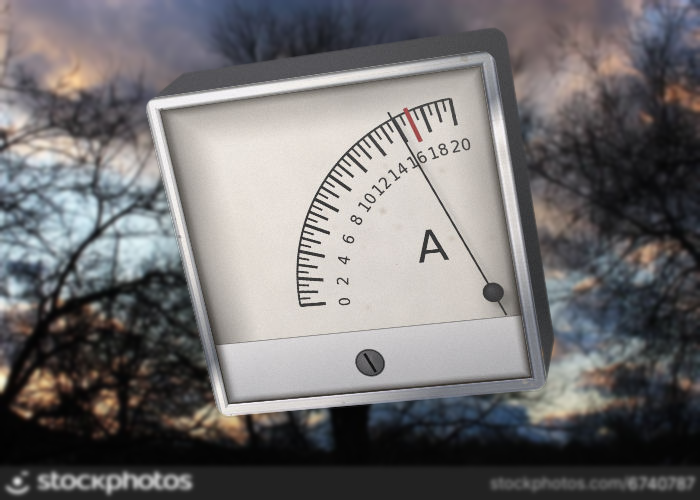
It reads value=16 unit=A
